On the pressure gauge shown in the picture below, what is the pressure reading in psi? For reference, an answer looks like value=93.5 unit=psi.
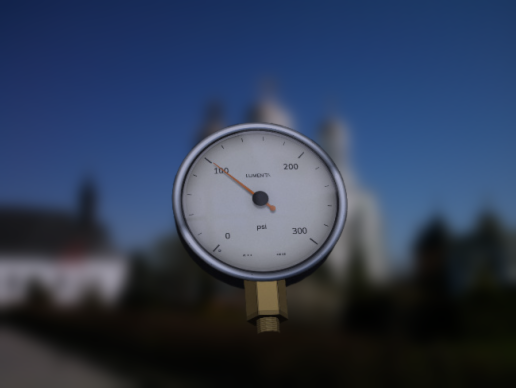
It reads value=100 unit=psi
